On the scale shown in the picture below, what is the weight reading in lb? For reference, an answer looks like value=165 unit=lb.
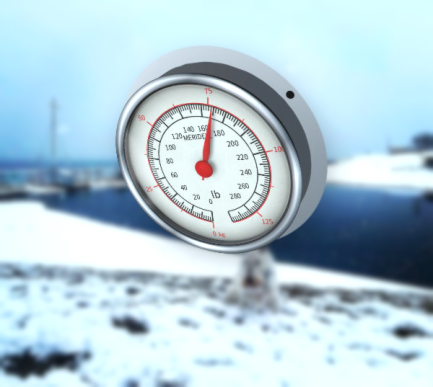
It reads value=170 unit=lb
